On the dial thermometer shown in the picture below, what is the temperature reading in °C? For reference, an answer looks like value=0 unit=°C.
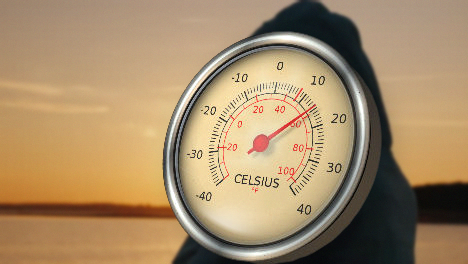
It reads value=15 unit=°C
